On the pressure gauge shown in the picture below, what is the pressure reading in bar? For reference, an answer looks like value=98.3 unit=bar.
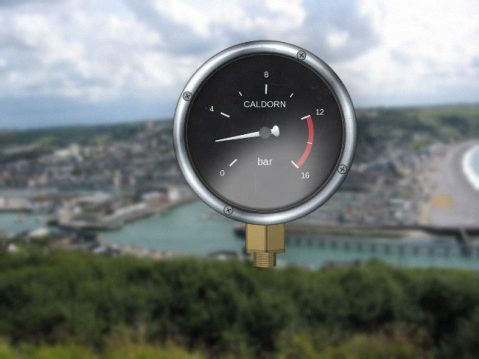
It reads value=2 unit=bar
